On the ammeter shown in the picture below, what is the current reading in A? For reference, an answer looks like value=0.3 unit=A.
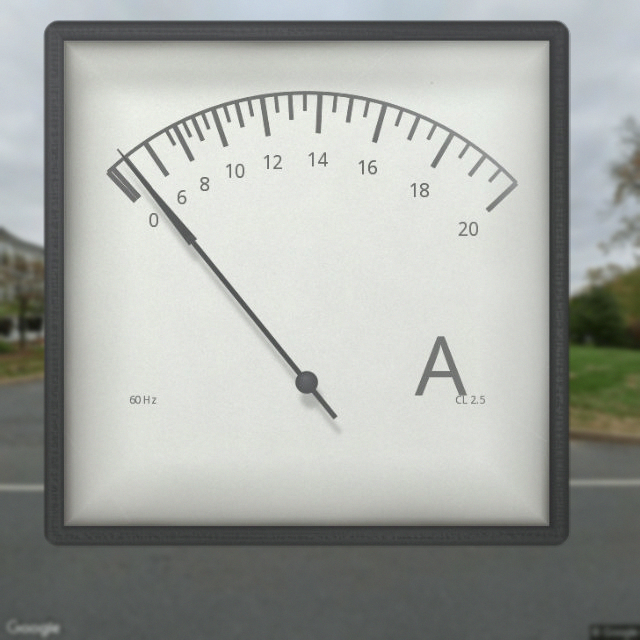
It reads value=4 unit=A
